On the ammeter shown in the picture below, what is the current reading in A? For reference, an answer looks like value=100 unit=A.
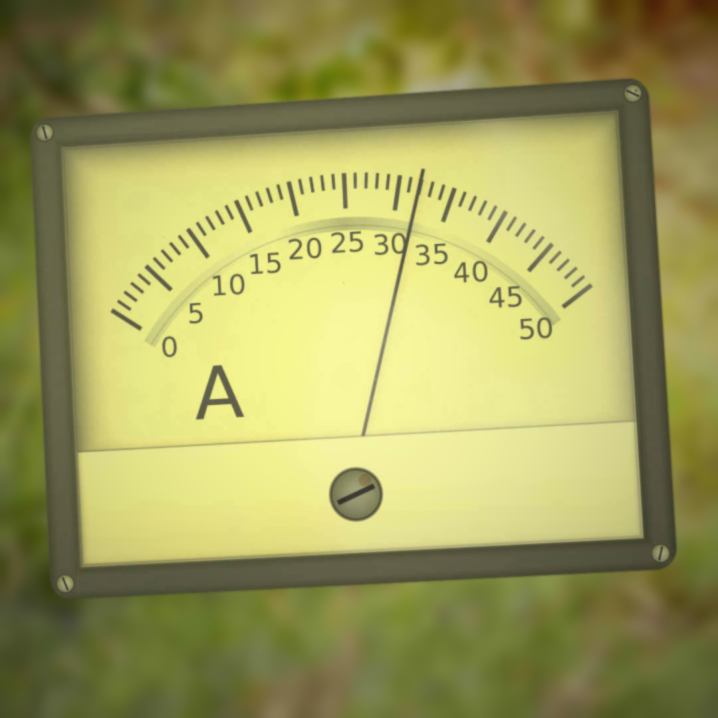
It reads value=32 unit=A
